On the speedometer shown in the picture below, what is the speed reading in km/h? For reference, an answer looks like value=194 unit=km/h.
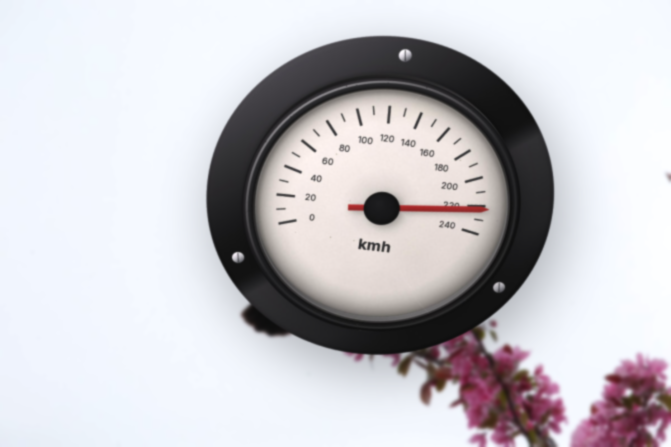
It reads value=220 unit=km/h
